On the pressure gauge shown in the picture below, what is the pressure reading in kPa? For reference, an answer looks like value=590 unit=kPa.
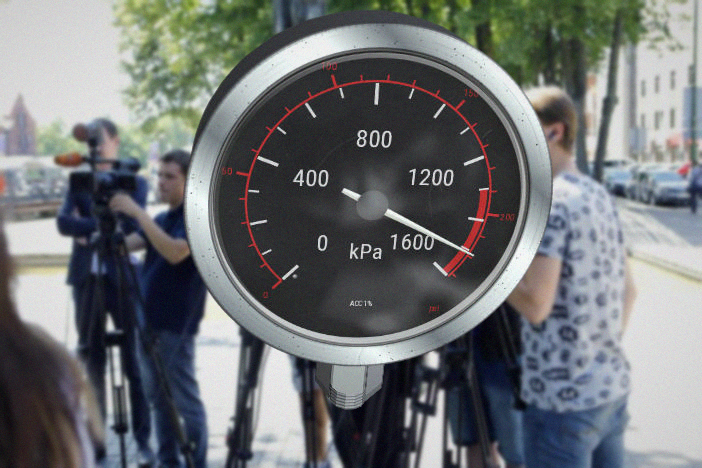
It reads value=1500 unit=kPa
